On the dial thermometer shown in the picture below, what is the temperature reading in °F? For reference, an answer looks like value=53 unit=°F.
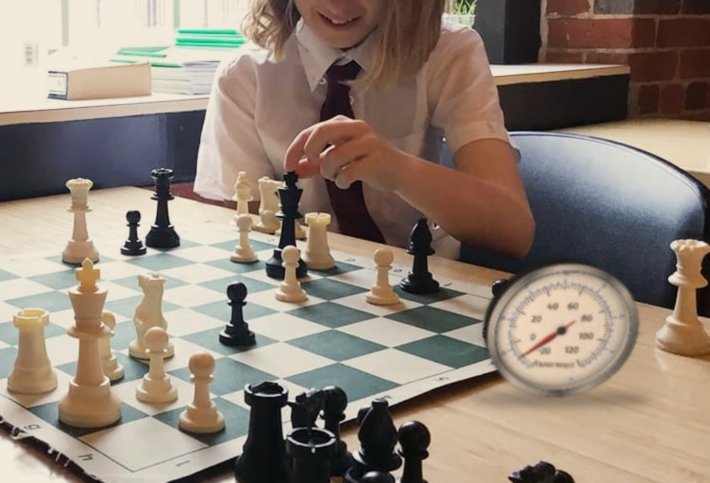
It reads value=-10 unit=°F
